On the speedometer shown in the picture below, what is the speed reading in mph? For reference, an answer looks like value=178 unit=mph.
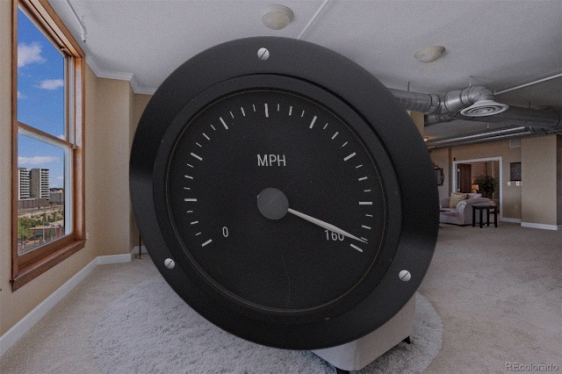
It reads value=155 unit=mph
